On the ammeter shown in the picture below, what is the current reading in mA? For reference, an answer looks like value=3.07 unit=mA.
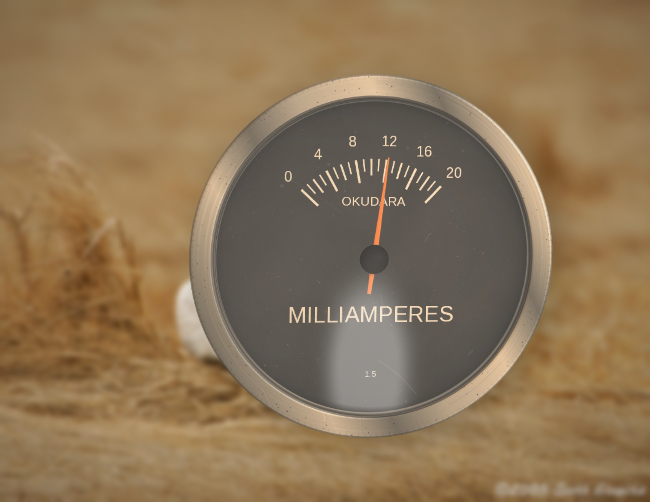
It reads value=12 unit=mA
